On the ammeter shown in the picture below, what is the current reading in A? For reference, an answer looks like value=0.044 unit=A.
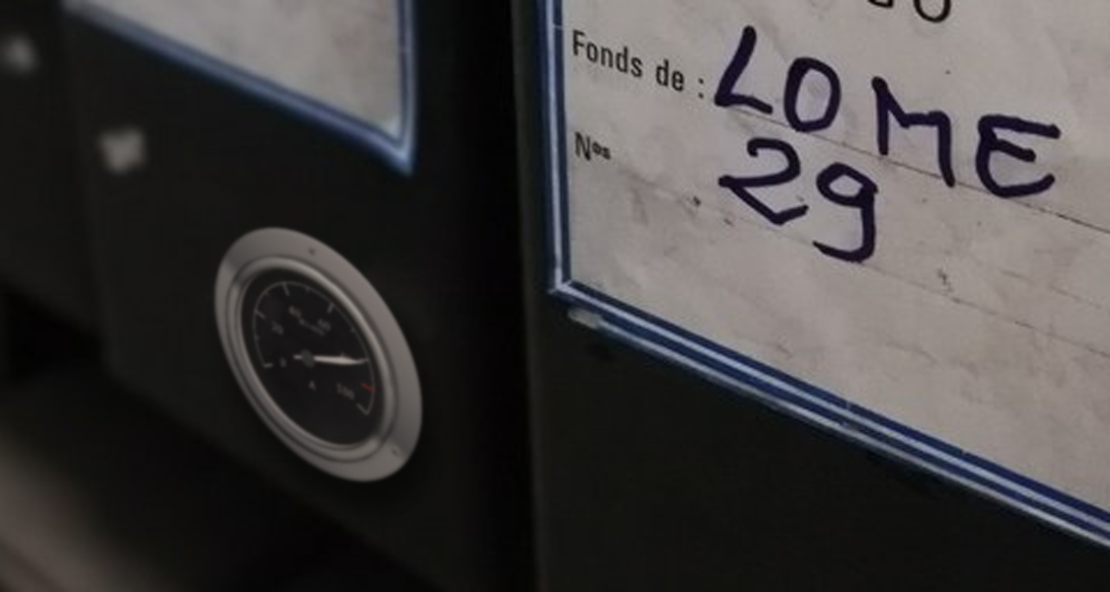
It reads value=80 unit=A
